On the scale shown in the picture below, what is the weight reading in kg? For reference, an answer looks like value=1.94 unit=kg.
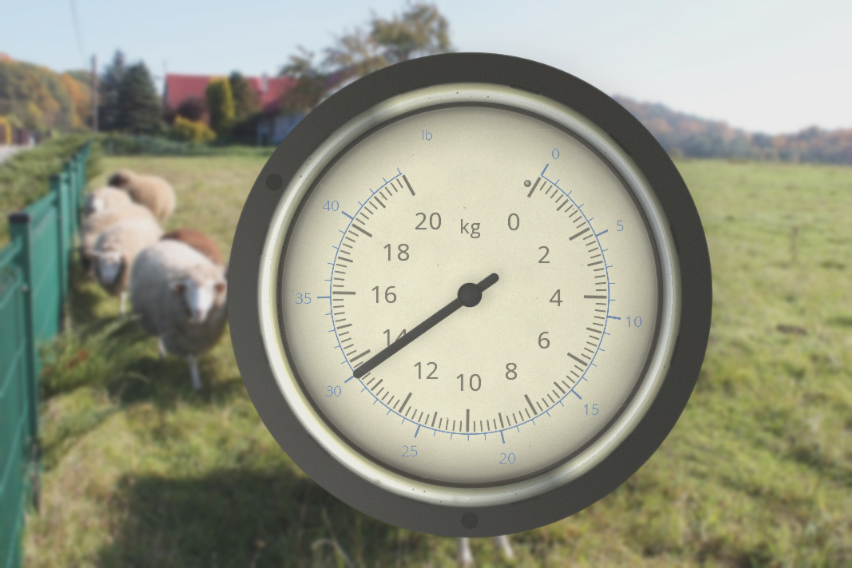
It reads value=13.6 unit=kg
